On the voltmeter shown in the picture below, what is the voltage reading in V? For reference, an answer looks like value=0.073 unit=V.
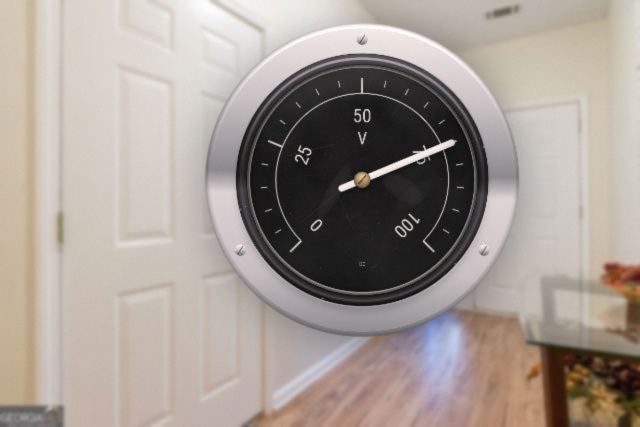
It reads value=75 unit=V
